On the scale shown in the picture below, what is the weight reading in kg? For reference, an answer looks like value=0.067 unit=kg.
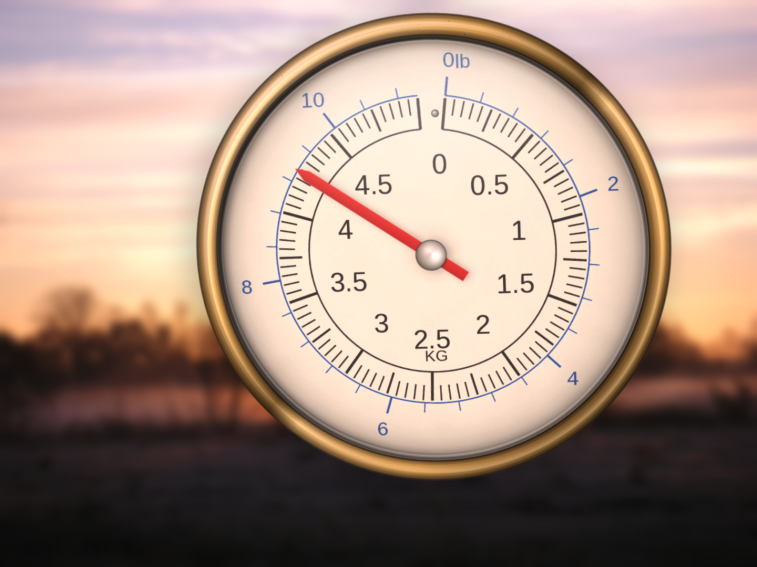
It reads value=4.25 unit=kg
